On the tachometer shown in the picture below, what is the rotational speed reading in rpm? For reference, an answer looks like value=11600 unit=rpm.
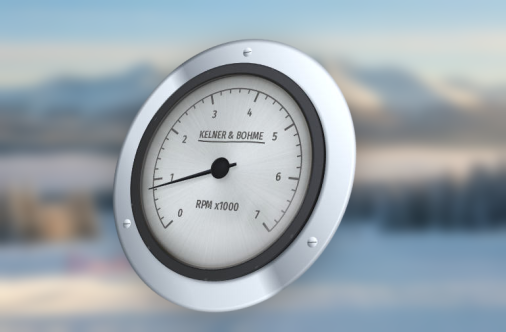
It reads value=800 unit=rpm
